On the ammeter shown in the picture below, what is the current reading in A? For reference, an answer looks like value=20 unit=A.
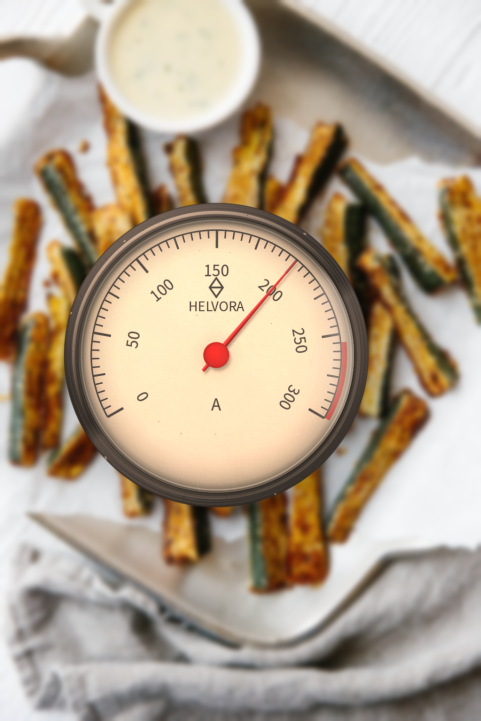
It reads value=200 unit=A
